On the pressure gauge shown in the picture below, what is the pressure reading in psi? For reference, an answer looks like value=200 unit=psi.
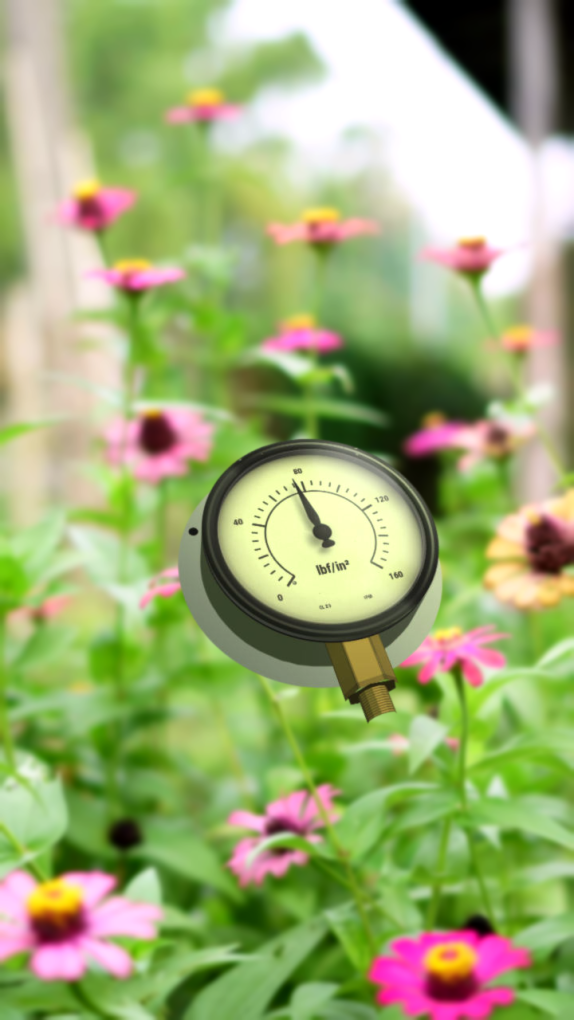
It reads value=75 unit=psi
